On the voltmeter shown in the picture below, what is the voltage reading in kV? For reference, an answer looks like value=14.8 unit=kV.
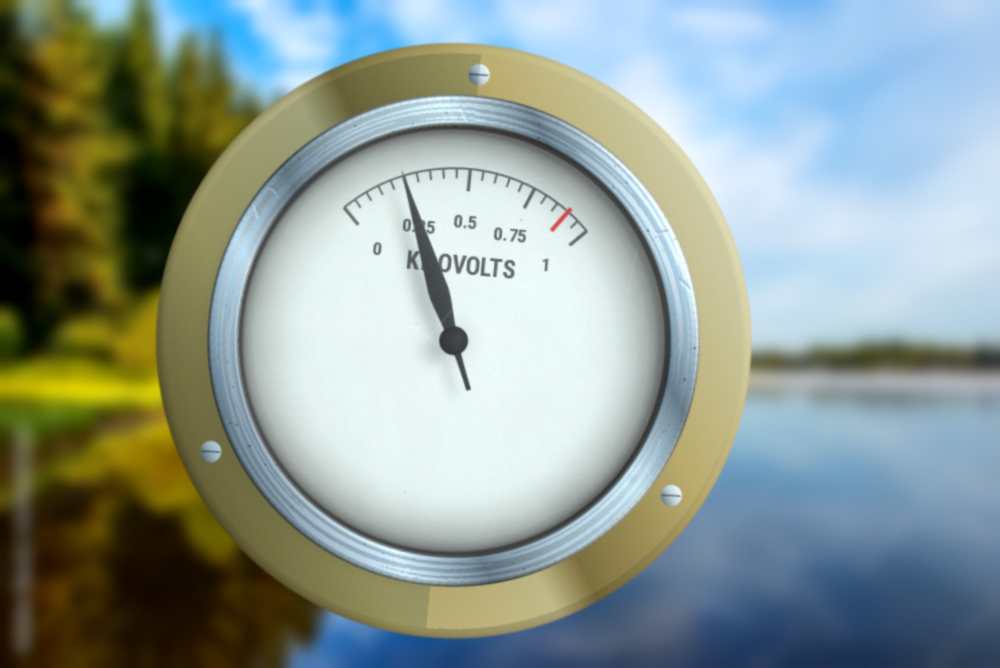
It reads value=0.25 unit=kV
